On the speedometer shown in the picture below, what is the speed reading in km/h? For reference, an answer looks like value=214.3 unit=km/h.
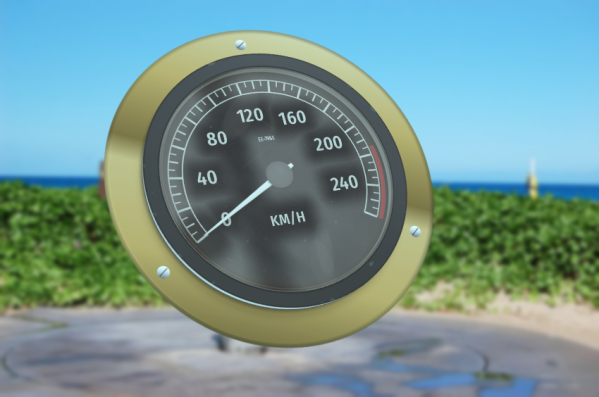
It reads value=0 unit=km/h
